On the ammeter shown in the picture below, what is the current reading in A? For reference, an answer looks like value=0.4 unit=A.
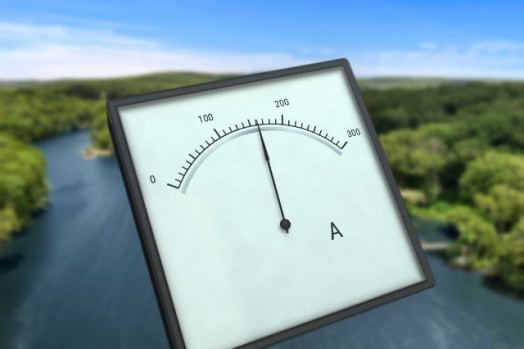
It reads value=160 unit=A
